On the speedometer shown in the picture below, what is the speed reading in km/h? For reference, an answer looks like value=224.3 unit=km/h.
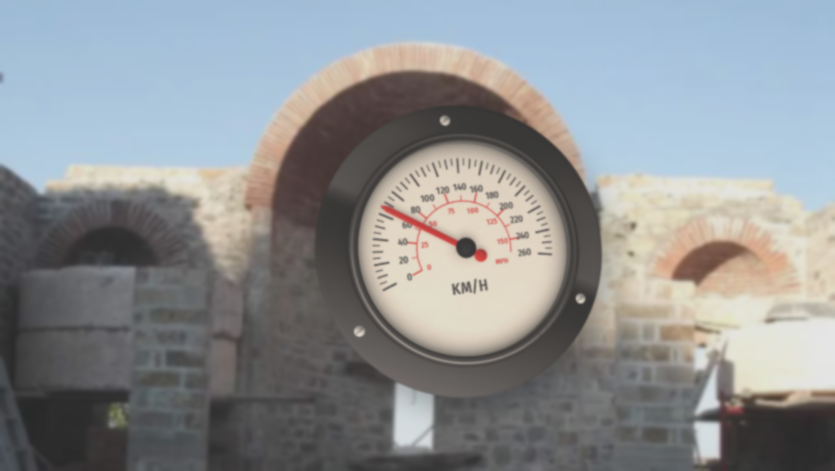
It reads value=65 unit=km/h
